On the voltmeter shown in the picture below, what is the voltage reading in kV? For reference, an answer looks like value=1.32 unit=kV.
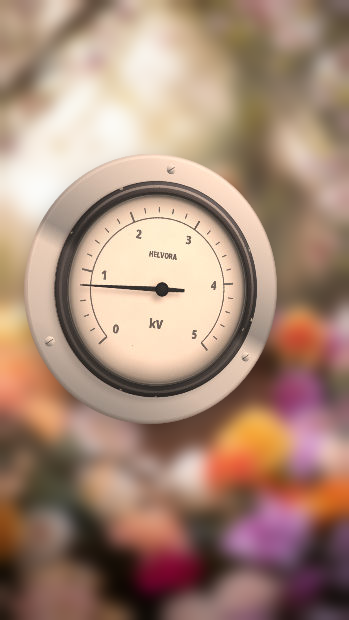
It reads value=0.8 unit=kV
